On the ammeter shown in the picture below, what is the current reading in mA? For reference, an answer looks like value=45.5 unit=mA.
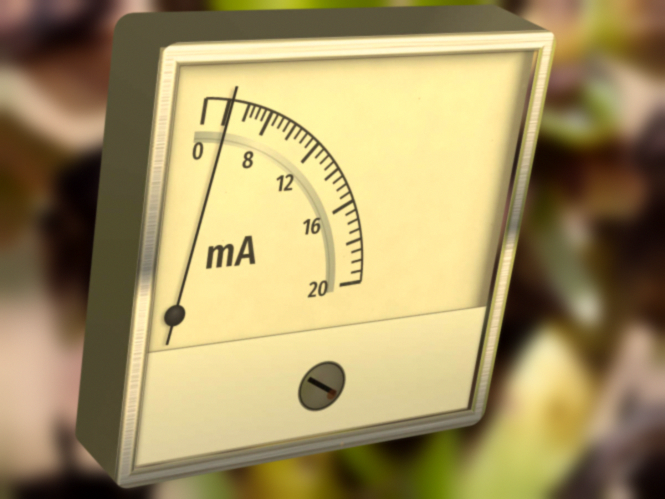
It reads value=4 unit=mA
